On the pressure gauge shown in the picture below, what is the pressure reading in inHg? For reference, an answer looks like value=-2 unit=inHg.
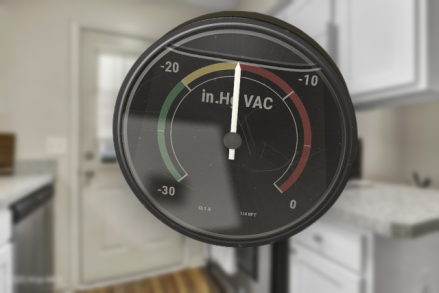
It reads value=-15 unit=inHg
